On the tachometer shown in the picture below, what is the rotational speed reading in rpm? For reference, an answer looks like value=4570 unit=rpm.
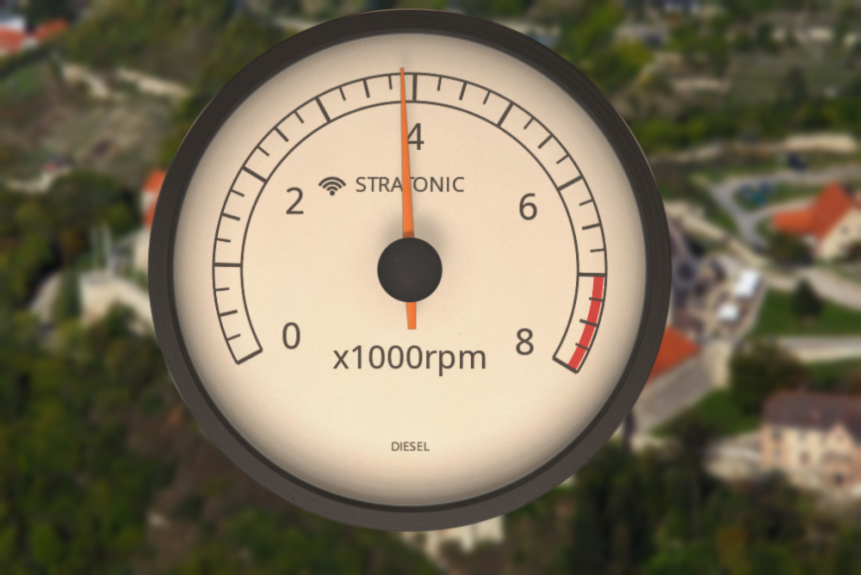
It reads value=3875 unit=rpm
